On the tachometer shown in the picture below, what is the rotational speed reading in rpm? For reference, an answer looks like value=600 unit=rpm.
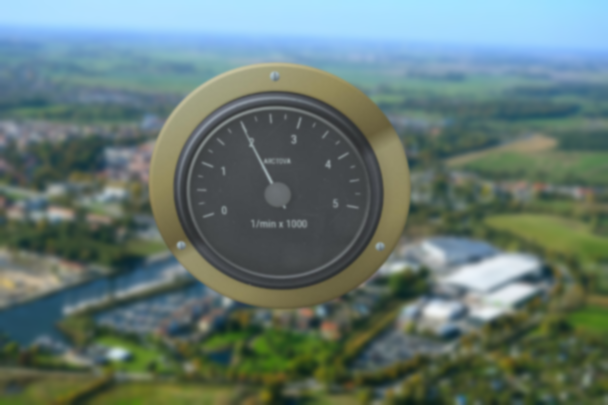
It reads value=2000 unit=rpm
